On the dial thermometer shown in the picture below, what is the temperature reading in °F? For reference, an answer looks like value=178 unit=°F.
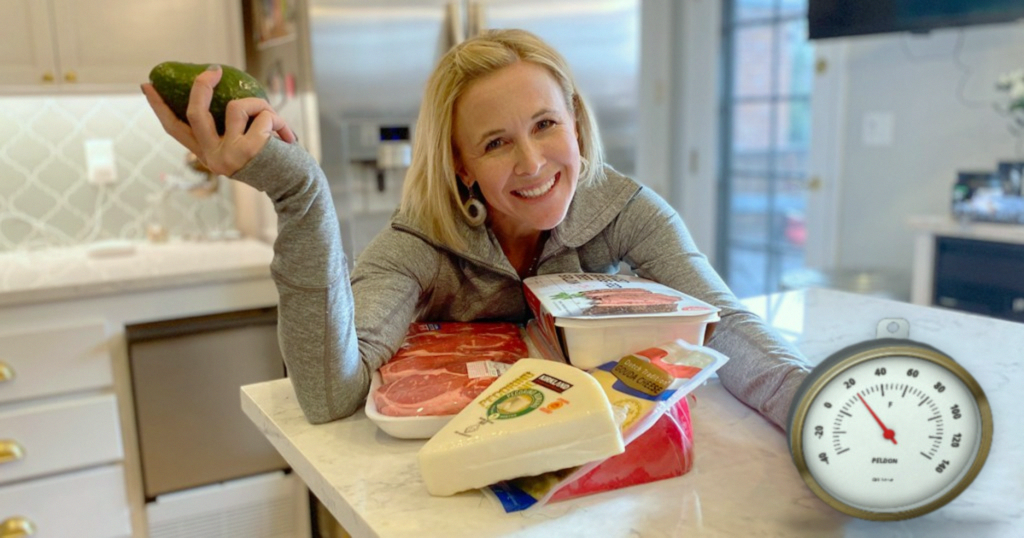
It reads value=20 unit=°F
